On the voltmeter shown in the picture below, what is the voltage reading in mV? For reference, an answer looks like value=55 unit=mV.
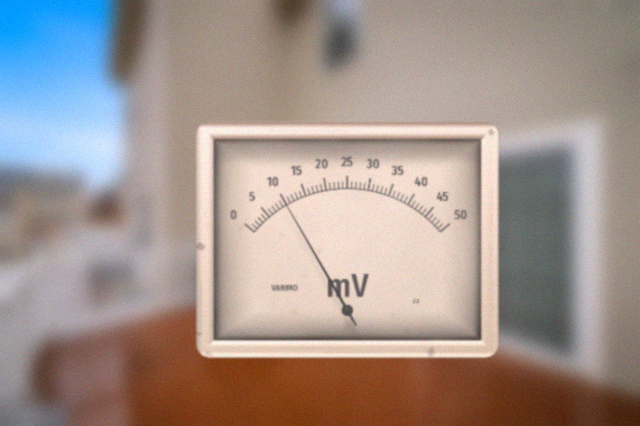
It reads value=10 unit=mV
